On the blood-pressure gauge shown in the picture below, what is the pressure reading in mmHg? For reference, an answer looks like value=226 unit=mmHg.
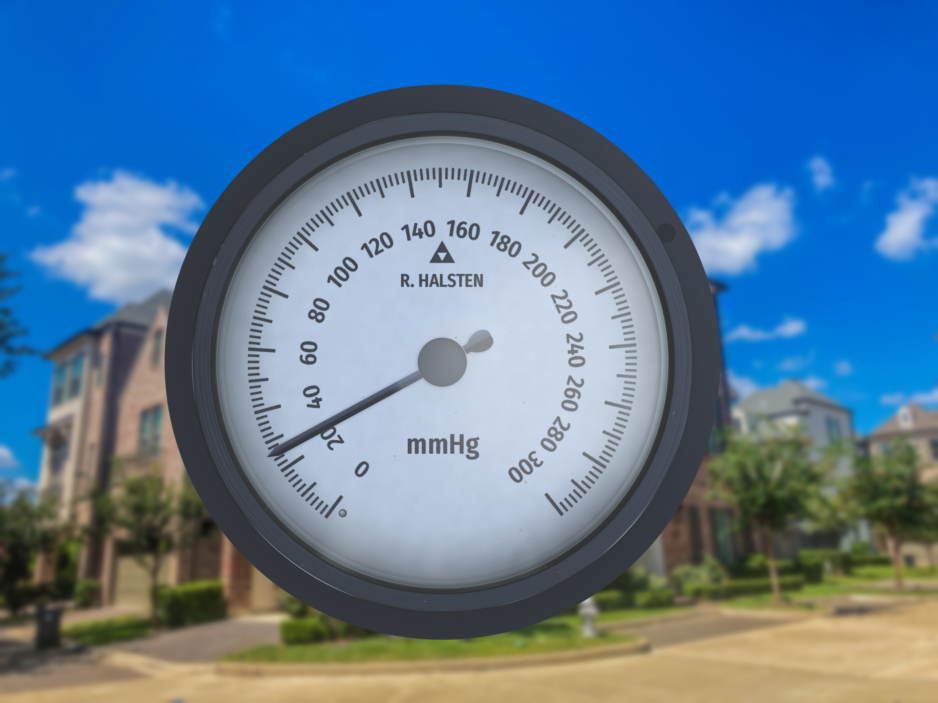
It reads value=26 unit=mmHg
